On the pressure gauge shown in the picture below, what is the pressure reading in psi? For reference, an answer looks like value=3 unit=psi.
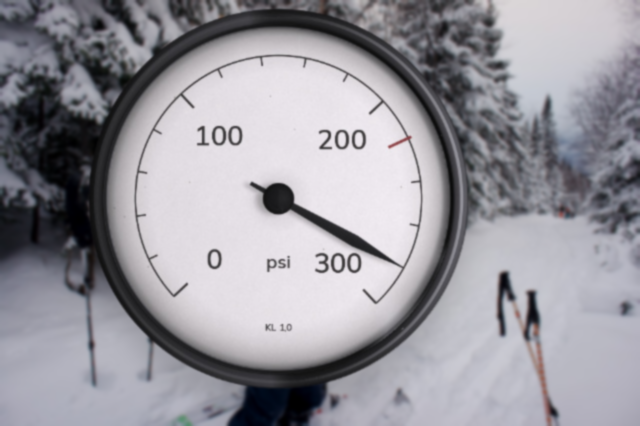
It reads value=280 unit=psi
